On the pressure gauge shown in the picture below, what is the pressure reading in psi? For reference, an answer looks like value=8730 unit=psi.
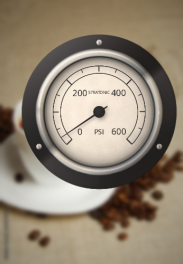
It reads value=25 unit=psi
